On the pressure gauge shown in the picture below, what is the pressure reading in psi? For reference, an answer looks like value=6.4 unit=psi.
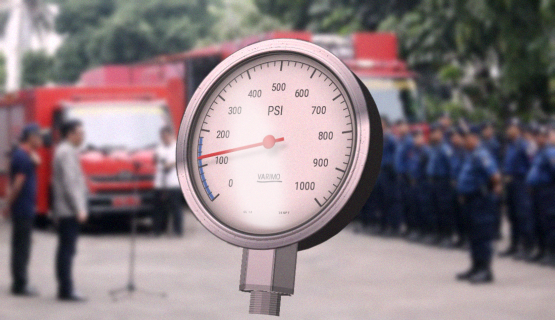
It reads value=120 unit=psi
